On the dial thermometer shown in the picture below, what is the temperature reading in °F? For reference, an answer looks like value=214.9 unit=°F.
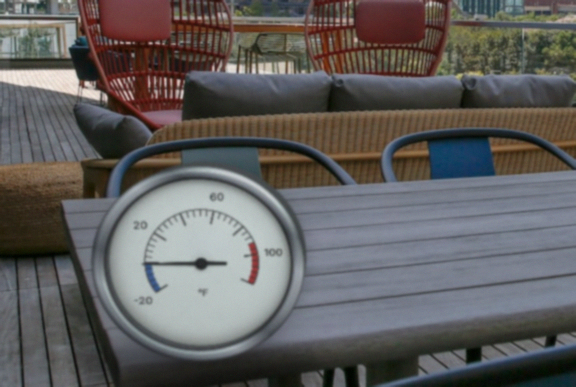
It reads value=0 unit=°F
